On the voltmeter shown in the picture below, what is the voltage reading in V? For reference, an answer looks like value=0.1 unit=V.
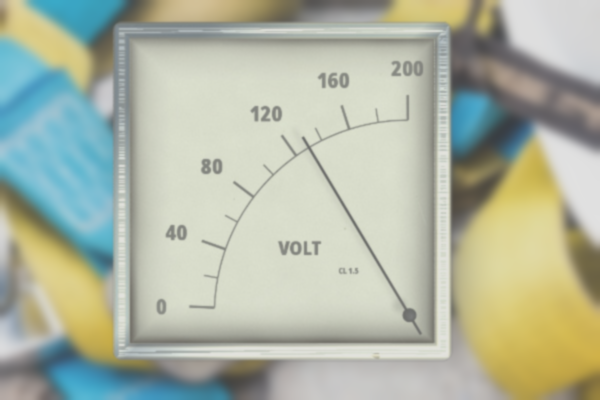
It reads value=130 unit=V
